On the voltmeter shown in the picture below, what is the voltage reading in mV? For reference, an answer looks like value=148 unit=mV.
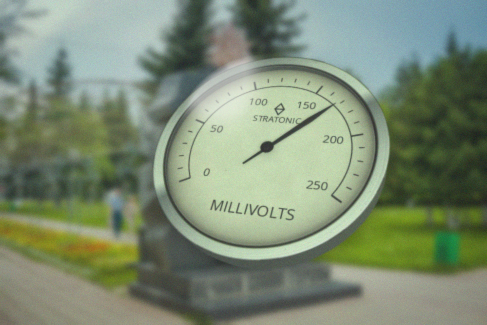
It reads value=170 unit=mV
